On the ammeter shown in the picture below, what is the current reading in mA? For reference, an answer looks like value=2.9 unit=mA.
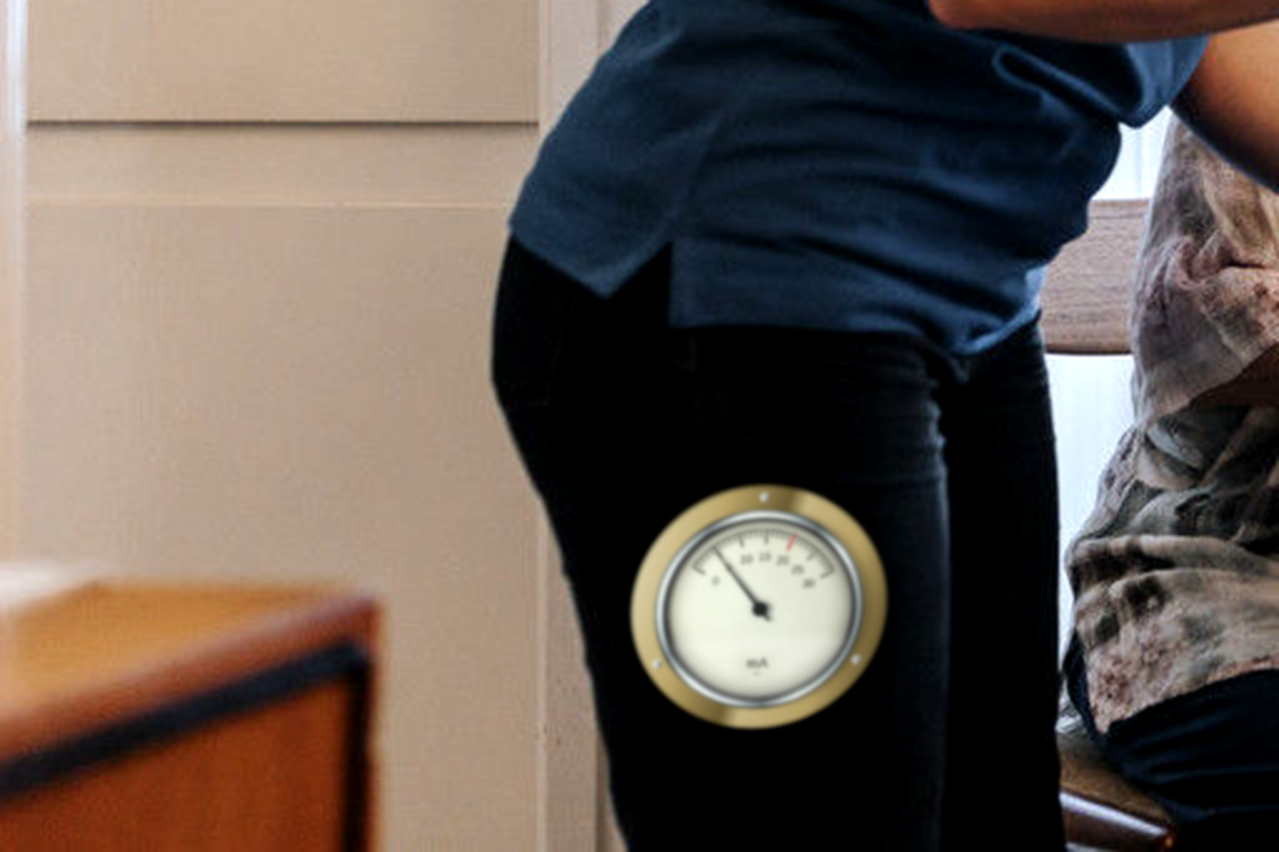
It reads value=5 unit=mA
